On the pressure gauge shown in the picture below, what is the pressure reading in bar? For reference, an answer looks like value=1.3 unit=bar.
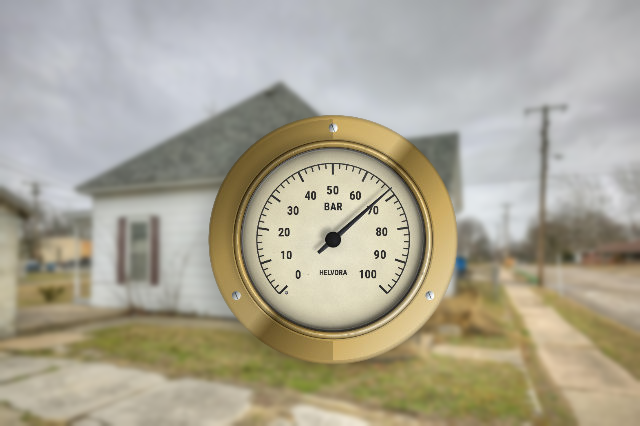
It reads value=68 unit=bar
